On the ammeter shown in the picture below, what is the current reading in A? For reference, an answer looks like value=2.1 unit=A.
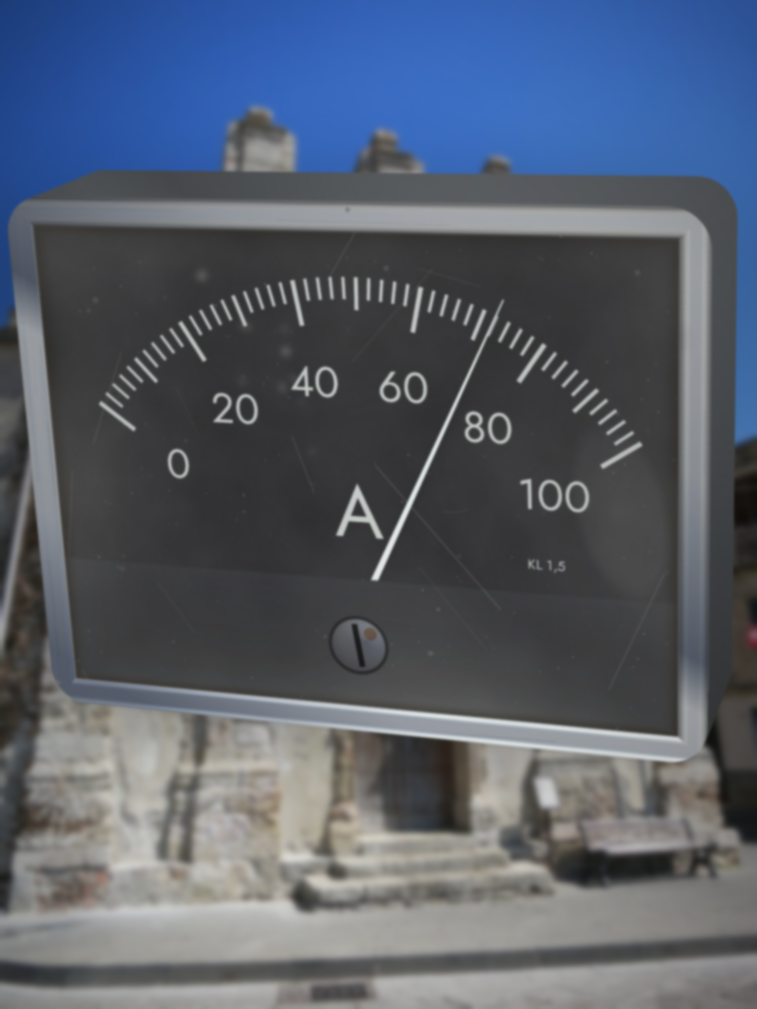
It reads value=72 unit=A
